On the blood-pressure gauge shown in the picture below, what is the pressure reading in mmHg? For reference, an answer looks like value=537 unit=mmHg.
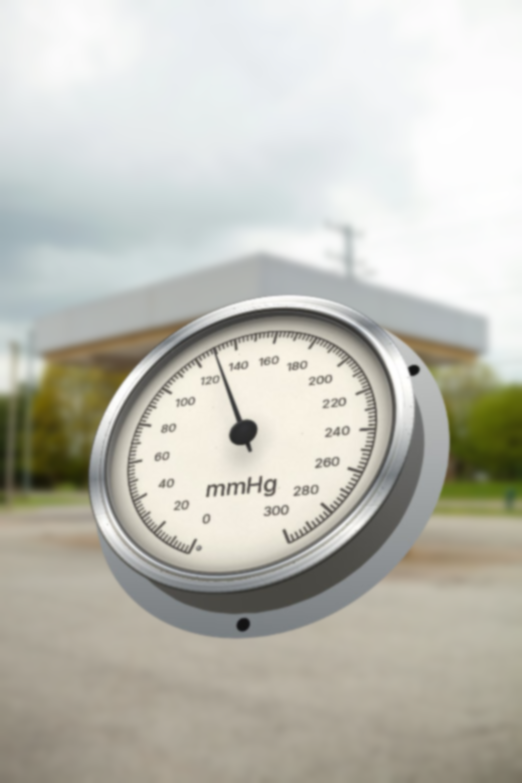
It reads value=130 unit=mmHg
